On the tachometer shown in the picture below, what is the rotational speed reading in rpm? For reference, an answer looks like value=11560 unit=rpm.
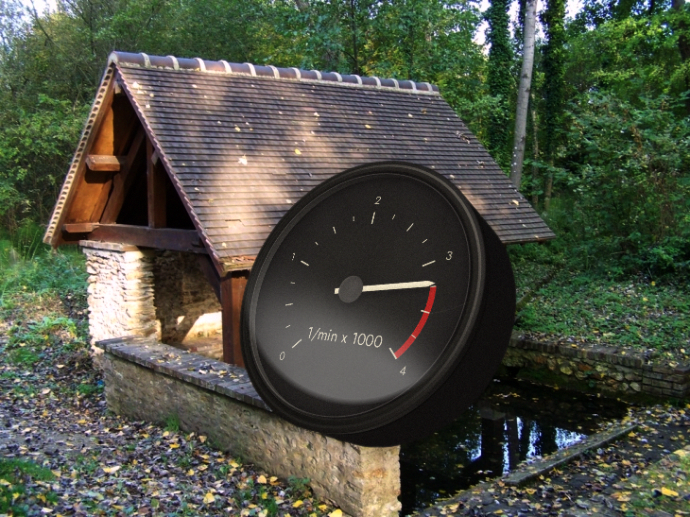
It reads value=3250 unit=rpm
